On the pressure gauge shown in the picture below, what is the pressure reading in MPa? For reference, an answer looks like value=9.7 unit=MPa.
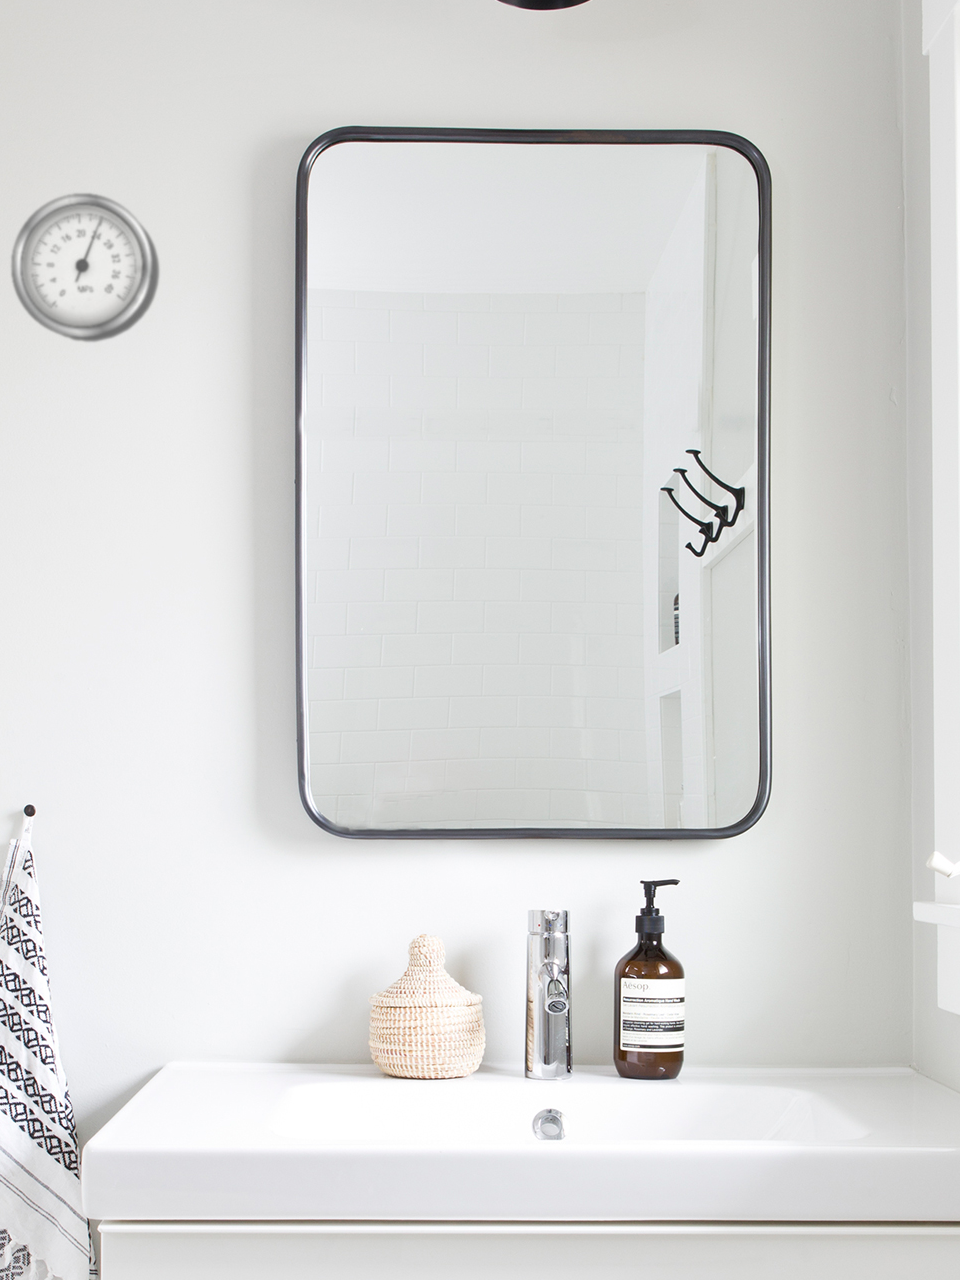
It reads value=24 unit=MPa
